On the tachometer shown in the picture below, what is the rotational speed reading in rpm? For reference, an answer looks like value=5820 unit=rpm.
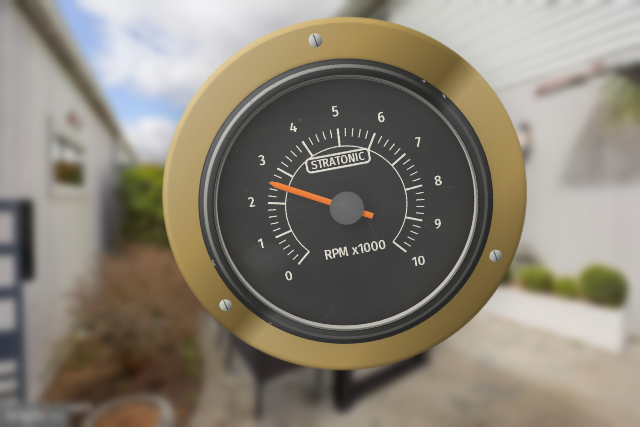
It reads value=2600 unit=rpm
